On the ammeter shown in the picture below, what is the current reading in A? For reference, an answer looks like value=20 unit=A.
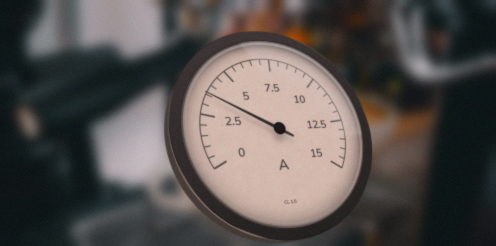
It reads value=3.5 unit=A
